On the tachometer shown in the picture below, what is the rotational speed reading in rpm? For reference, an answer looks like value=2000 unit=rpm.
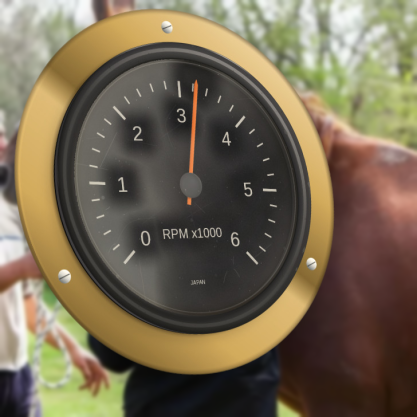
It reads value=3200 unit=rpm
